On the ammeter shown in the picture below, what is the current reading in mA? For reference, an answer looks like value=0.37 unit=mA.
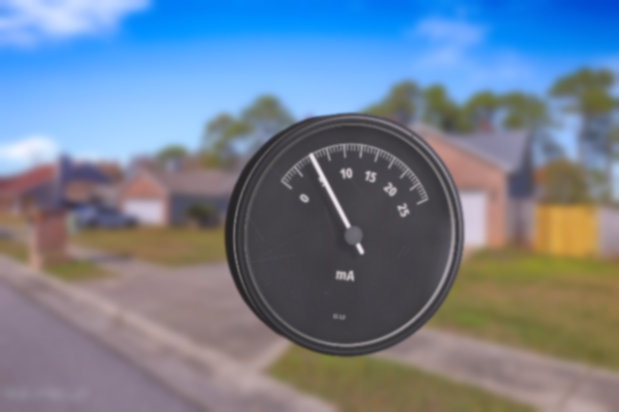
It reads value=5 unit=mA
